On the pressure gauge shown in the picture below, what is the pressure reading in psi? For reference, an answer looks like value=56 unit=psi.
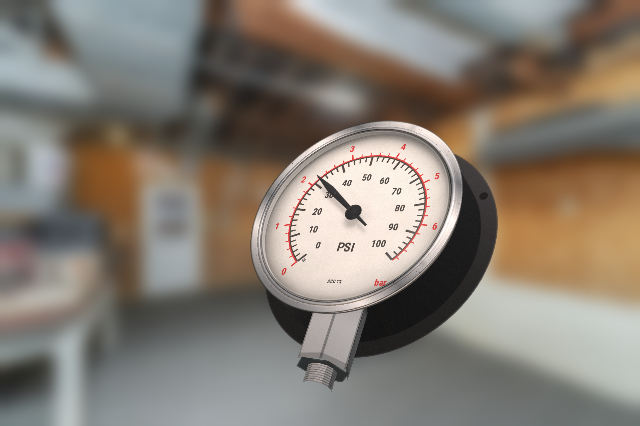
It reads value=32 unit=psi
